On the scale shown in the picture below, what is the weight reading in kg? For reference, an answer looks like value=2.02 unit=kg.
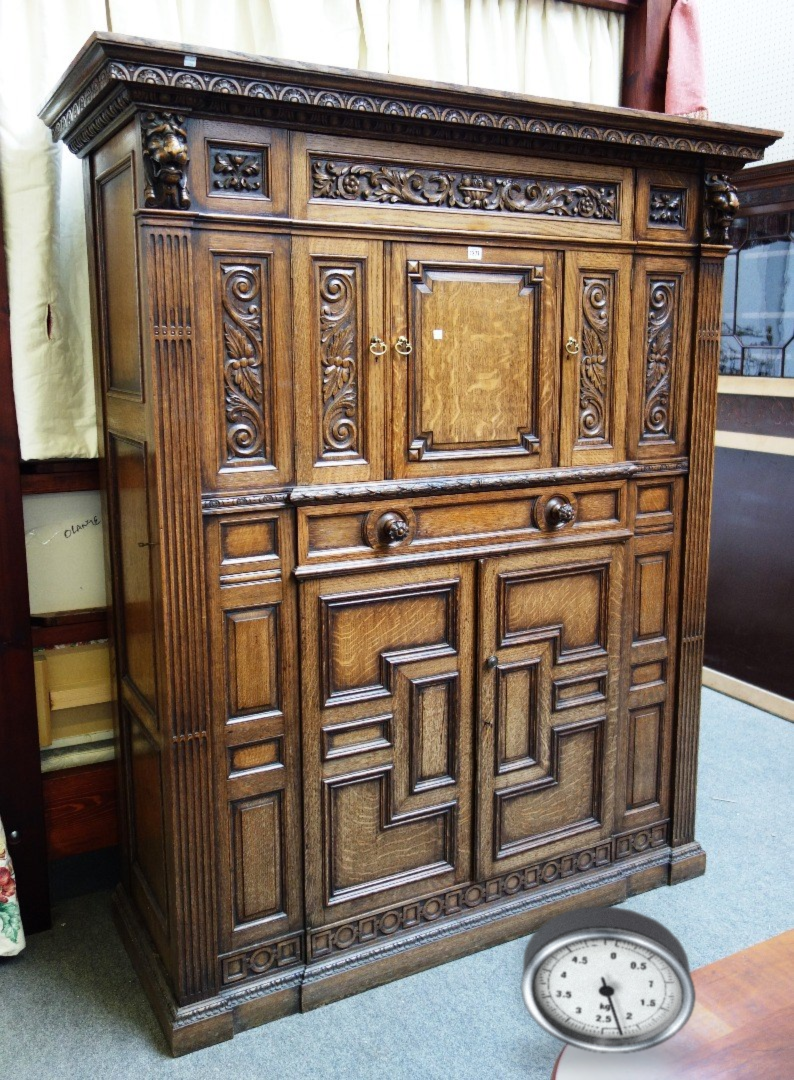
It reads value=2.25 unit=kg
